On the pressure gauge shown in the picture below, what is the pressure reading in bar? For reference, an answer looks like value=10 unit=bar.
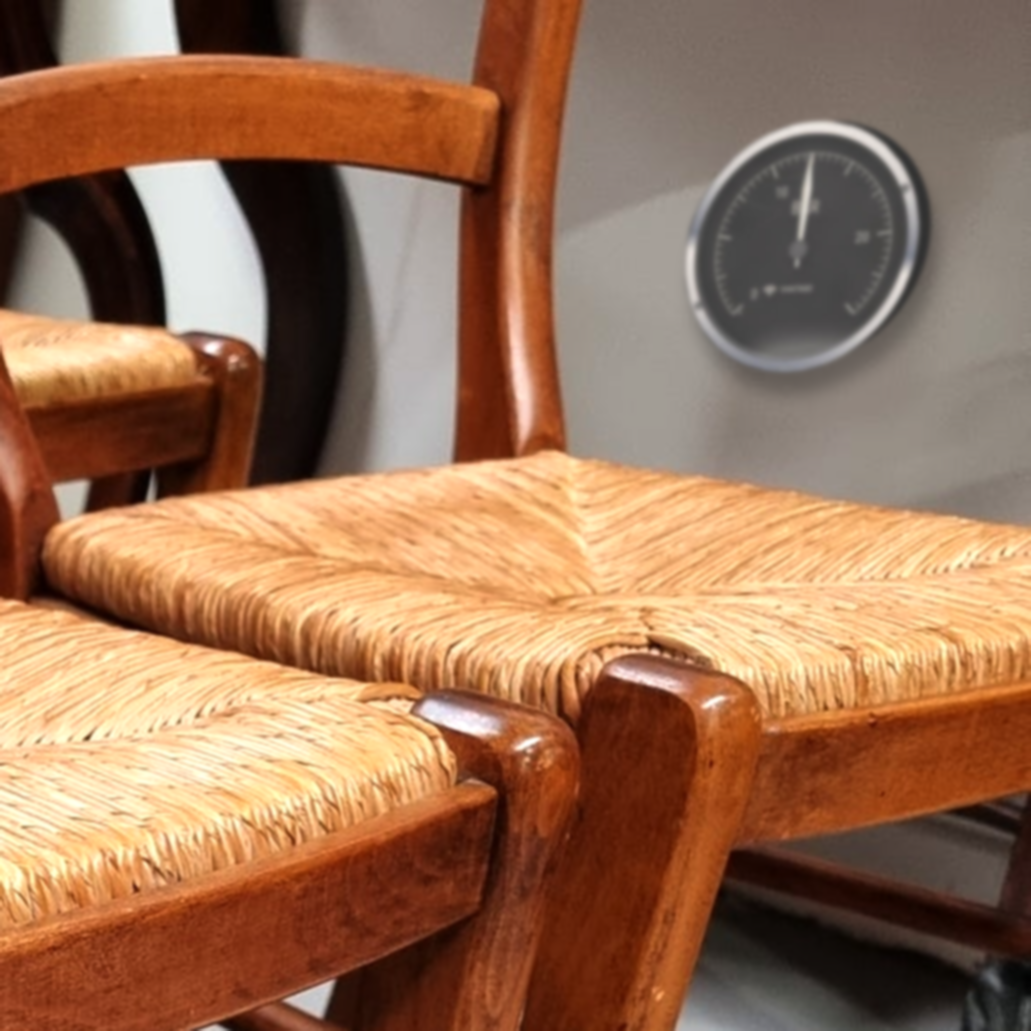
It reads value=12.5 unit=bar
